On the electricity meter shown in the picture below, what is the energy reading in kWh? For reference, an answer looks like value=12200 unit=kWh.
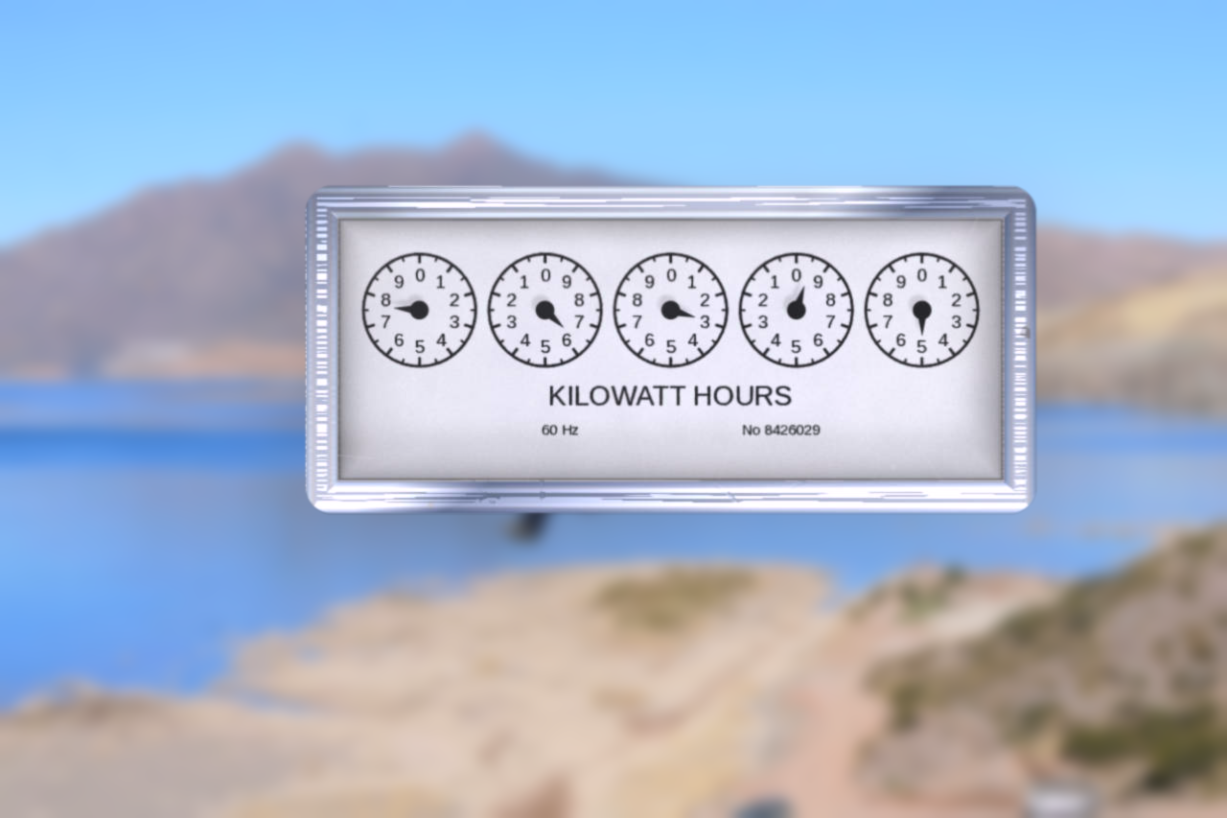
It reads value=76295 unit=kWh
